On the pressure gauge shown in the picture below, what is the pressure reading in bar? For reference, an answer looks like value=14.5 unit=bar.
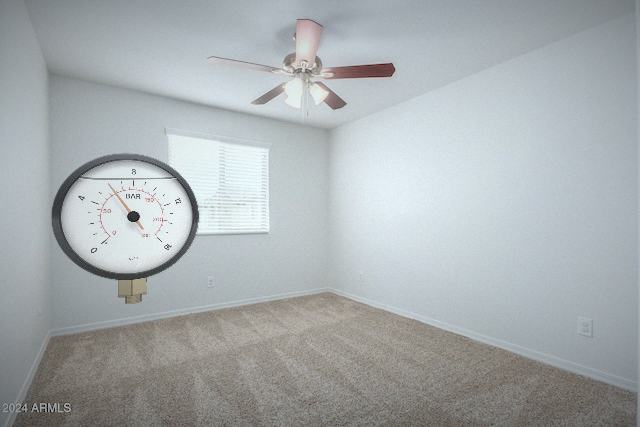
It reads value=6 unit=bar
